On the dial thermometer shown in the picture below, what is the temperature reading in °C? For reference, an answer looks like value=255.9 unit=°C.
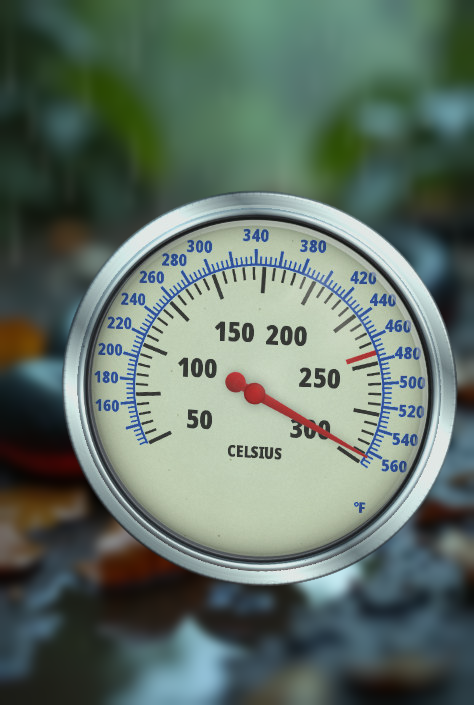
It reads value=295 unit=°C
